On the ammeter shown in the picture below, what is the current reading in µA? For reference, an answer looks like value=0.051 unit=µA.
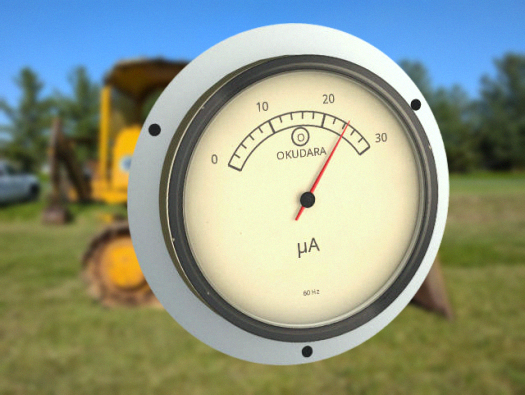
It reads value=24 unit=µA
